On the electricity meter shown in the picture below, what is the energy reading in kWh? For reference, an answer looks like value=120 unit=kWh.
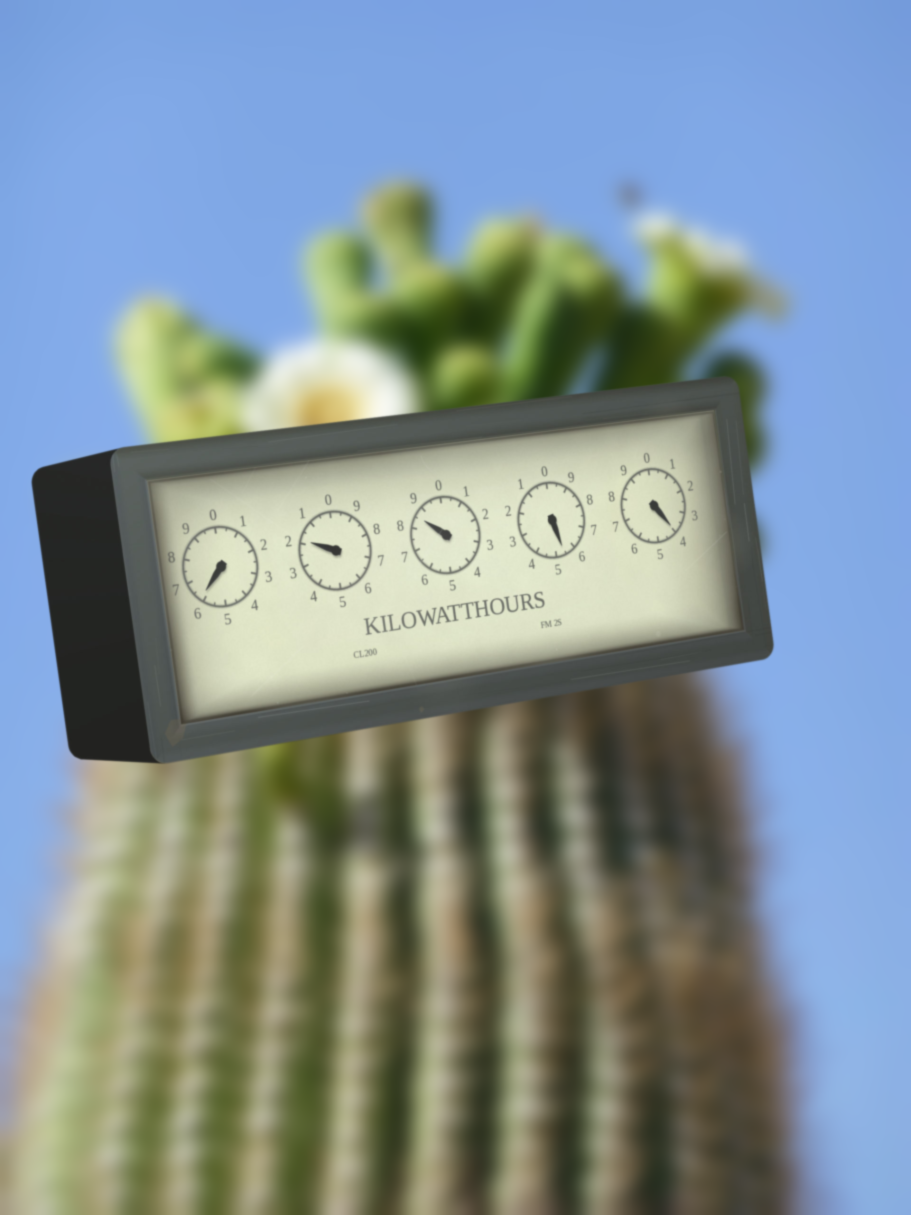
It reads value=61854 unit=kWh
